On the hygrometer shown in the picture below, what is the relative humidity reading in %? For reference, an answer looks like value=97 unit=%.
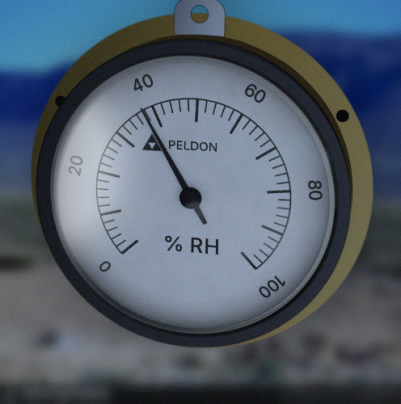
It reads value=38 unit=%
